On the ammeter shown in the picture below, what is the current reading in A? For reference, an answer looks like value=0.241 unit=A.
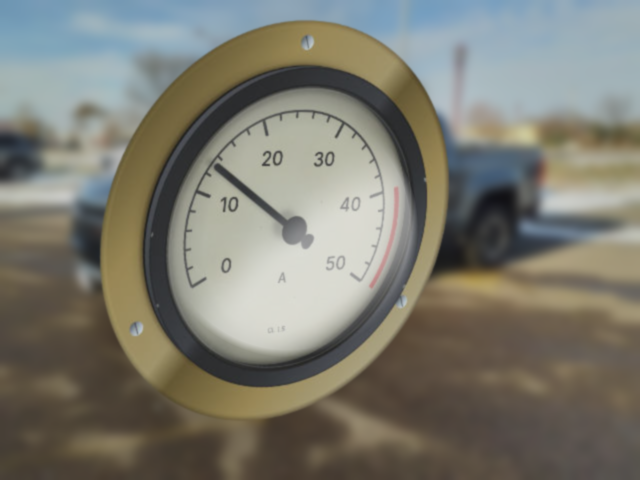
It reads value=13 unit=A
